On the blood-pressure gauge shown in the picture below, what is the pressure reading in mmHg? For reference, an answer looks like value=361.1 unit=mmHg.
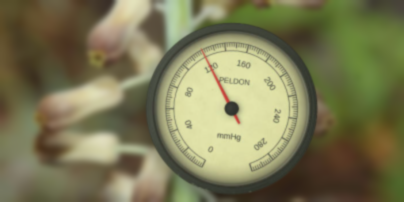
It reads value=120 unit=mmHg
